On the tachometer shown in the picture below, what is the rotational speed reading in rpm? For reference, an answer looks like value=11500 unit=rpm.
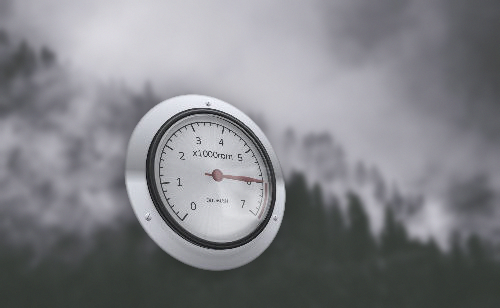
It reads value=6000 unit=rpm
